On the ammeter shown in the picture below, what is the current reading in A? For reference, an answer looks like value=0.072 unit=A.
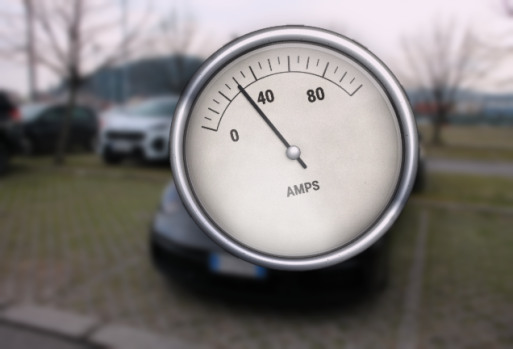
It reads value=30 unit=A
